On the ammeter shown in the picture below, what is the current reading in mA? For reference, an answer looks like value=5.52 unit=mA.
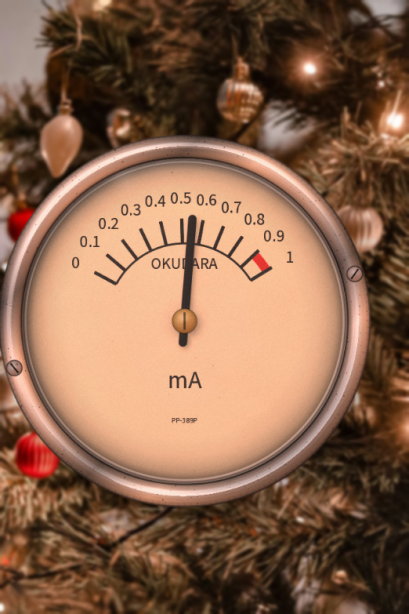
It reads value=0.55 unit=mA
